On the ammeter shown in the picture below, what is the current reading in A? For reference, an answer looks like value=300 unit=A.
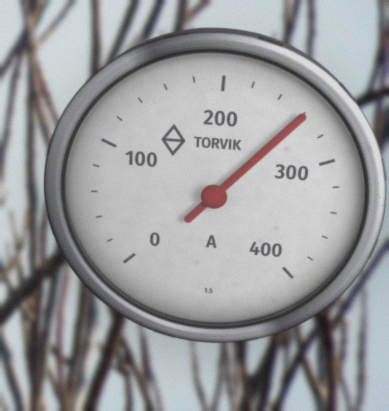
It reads value=260 unit=A
